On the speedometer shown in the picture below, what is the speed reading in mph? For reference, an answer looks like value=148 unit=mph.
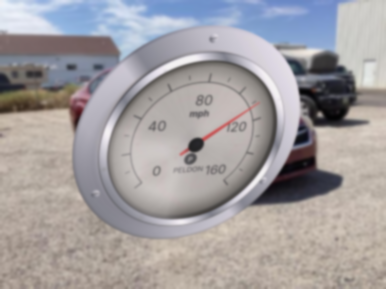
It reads value=110 unit=mph
